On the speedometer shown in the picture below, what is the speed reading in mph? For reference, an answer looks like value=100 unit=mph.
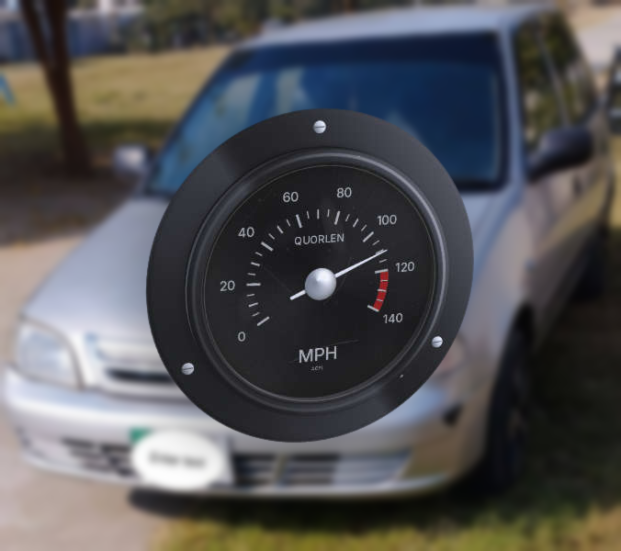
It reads value=110 unit=mph
